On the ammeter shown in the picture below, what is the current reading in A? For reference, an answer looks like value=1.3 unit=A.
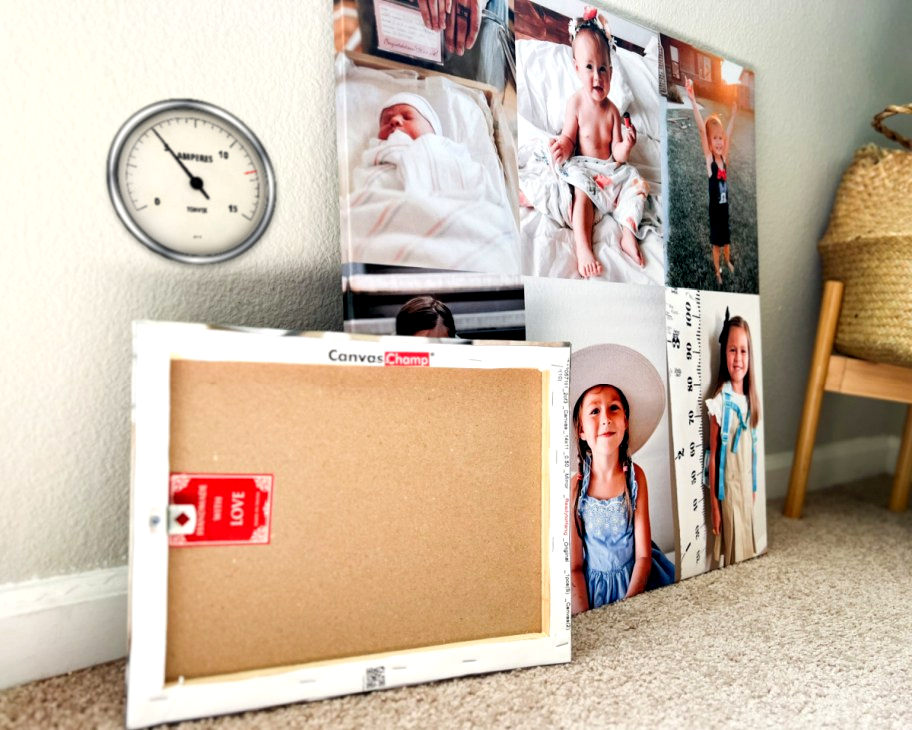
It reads value=5 unit=A
